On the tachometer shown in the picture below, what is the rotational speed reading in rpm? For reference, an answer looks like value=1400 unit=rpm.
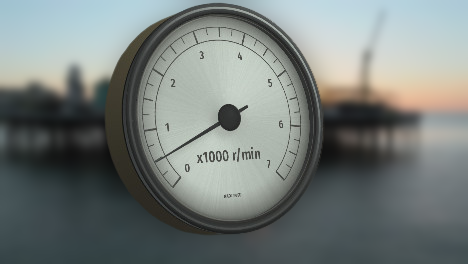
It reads value=500 unit=rpm
